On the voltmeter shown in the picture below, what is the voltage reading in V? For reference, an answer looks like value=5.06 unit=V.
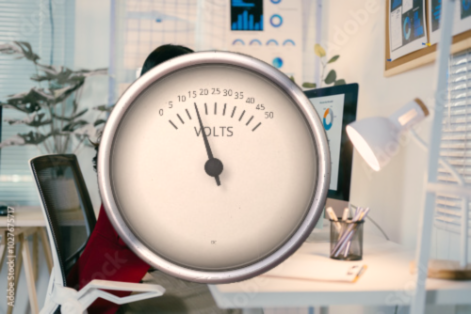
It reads value=15 unit=V
